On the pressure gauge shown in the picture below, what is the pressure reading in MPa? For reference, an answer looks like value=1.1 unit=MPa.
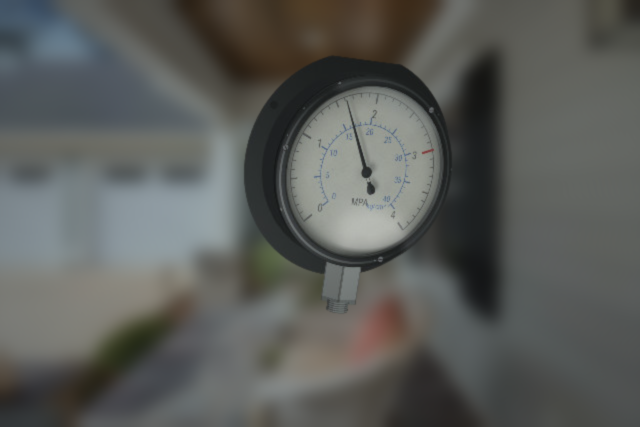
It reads value=1.6 unit=MPa
